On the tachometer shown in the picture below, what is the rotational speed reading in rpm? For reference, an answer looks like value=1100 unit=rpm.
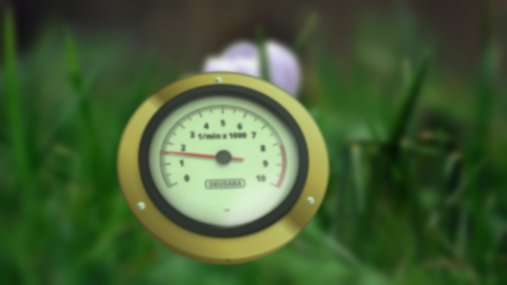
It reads value=1500 unit=rpm
